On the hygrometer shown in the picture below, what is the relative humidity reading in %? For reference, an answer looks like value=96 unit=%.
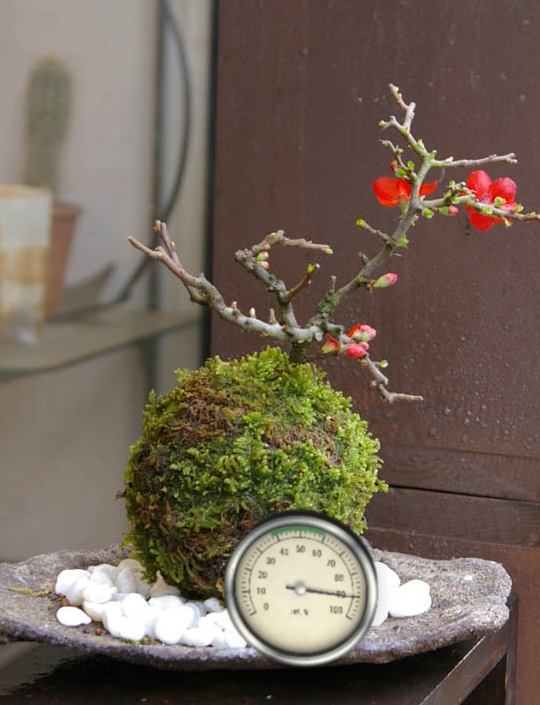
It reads value=90 unit=%
